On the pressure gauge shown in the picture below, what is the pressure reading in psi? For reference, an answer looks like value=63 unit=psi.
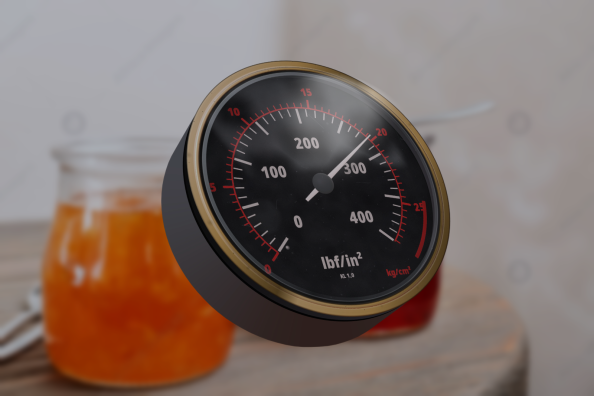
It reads value=280 unit=psi
